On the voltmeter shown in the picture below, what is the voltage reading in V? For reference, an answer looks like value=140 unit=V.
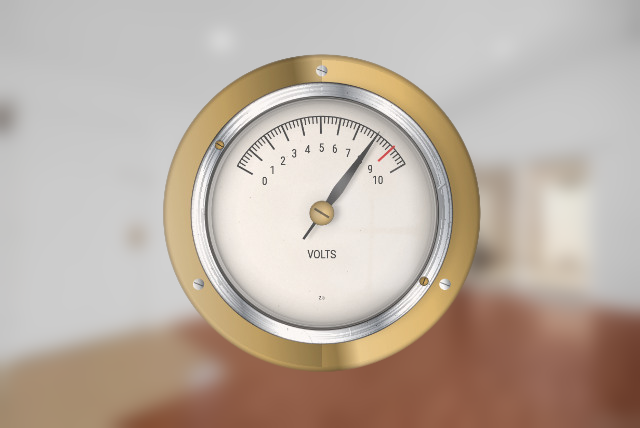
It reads value=8 unit=V
